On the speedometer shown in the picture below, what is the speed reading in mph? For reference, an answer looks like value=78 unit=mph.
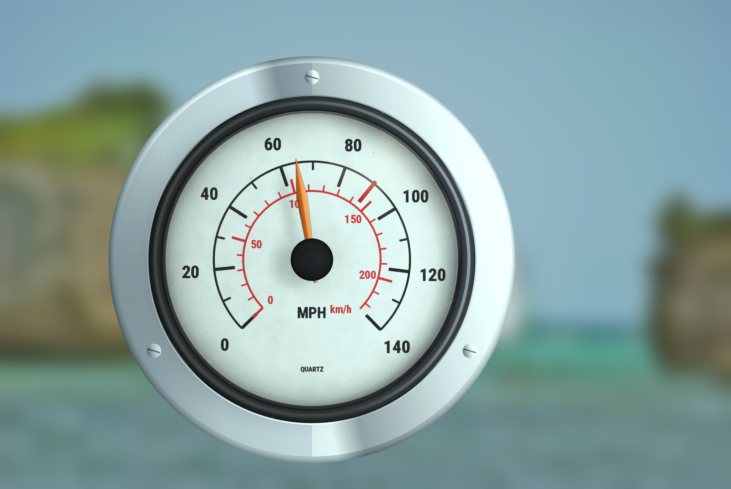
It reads value=65 unit=mph
